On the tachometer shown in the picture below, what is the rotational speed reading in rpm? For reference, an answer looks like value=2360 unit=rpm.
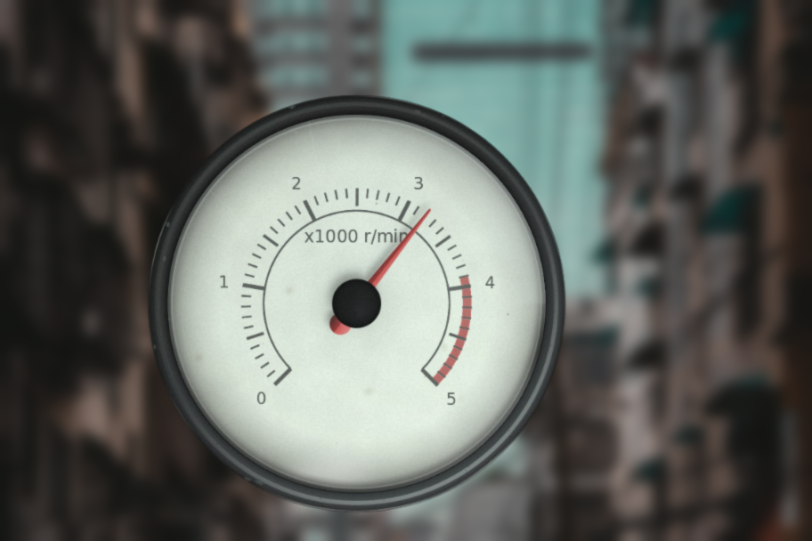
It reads value=3200 unit=rpm
